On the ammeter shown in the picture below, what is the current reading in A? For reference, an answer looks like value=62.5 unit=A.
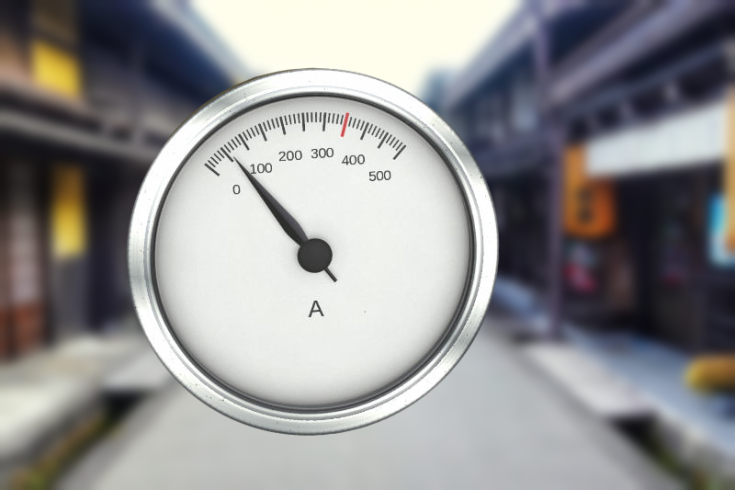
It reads value=60 unit=A
